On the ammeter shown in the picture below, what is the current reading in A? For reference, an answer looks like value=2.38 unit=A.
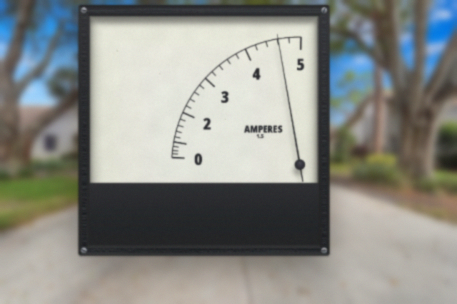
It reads value=4.6 unit=A
